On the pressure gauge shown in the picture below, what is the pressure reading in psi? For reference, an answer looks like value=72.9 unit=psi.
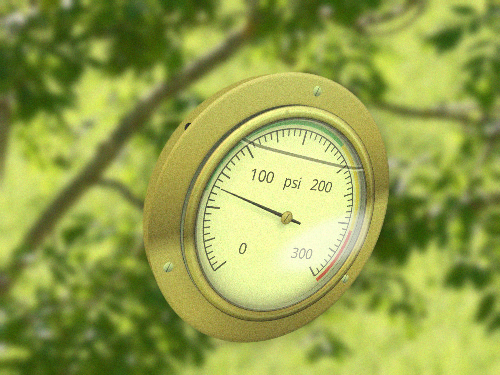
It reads value=65 unit=psi
